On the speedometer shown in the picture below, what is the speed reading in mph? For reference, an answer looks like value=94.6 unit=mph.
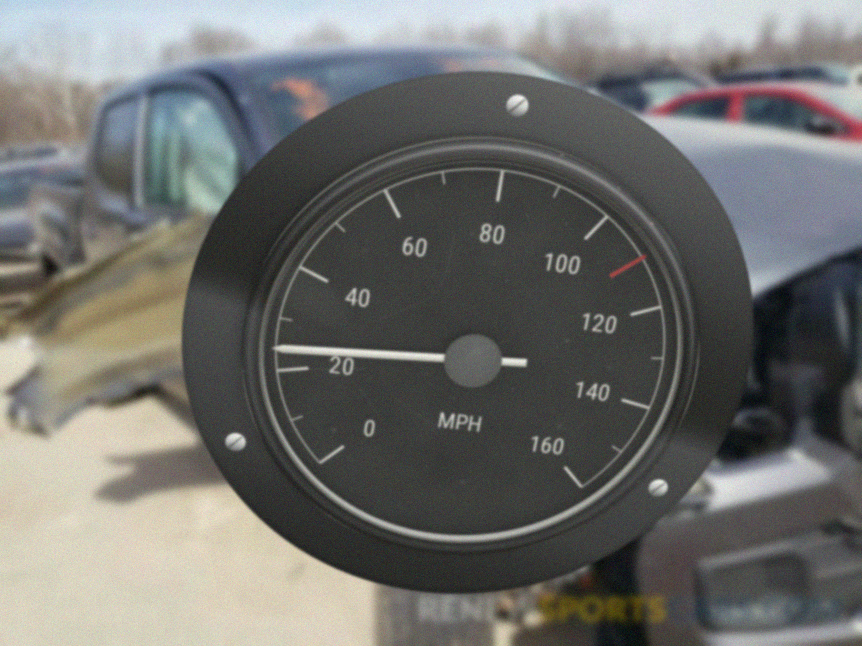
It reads value=25 unit=mph
